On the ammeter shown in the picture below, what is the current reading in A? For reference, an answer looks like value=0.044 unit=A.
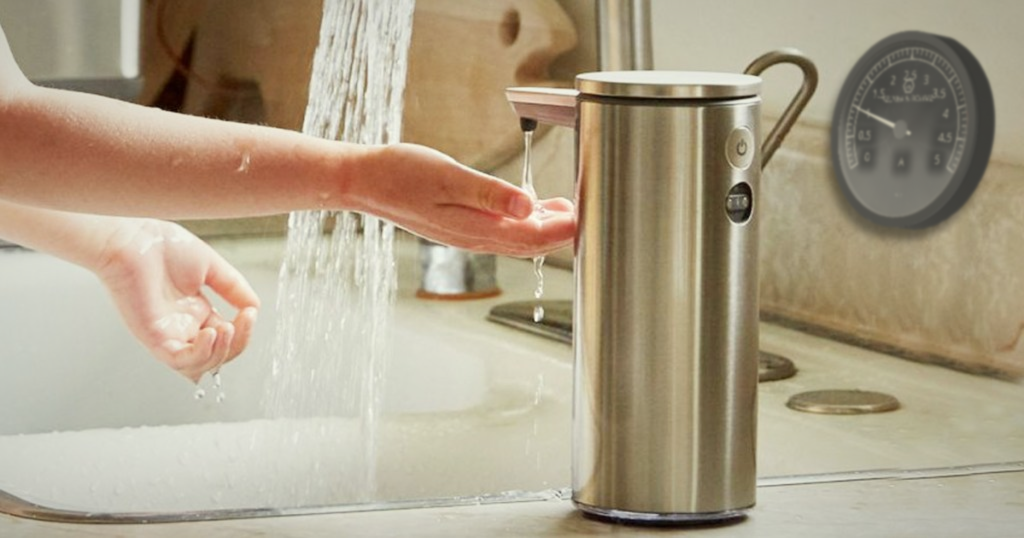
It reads value=1 unit=A
